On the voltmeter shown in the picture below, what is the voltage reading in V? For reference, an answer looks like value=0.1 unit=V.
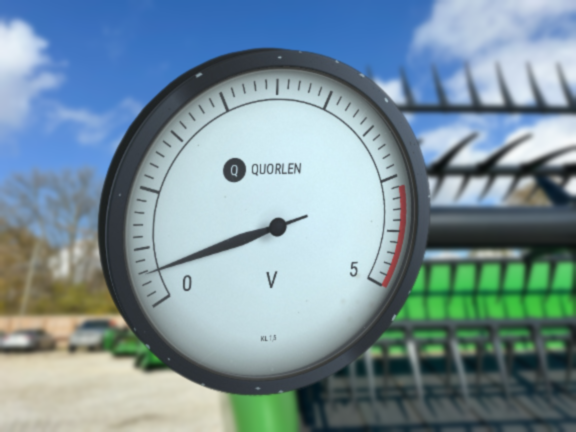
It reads value=0.3 unit=V
